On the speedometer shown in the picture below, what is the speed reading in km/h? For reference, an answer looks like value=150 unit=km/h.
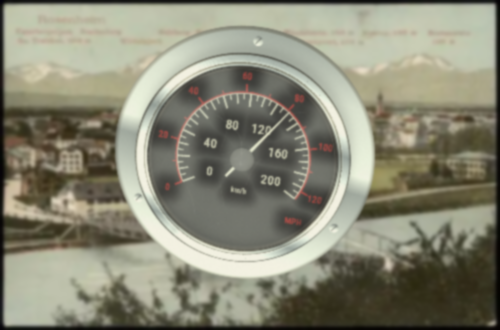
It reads value=130 unit=km/h
